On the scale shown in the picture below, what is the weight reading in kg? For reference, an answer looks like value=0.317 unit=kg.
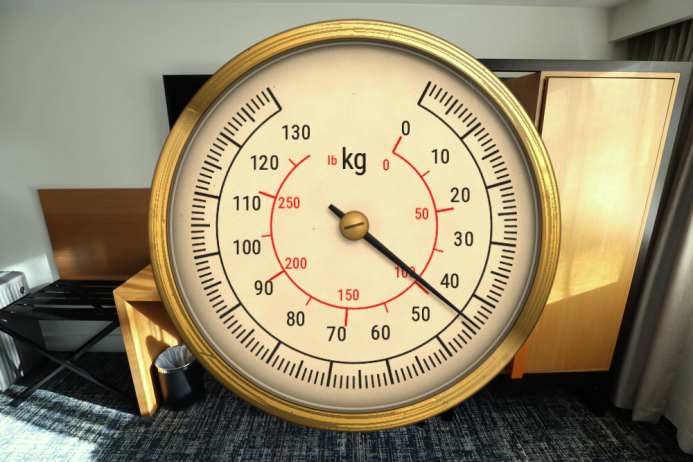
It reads value=44 unit=kg
